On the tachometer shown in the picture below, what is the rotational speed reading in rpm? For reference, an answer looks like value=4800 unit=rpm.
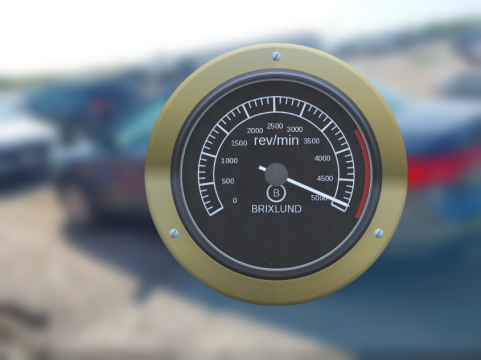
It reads value=4900 unit=rpm
